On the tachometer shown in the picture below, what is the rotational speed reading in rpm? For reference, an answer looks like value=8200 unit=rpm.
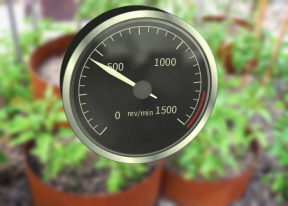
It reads value=450 unit=rpm
